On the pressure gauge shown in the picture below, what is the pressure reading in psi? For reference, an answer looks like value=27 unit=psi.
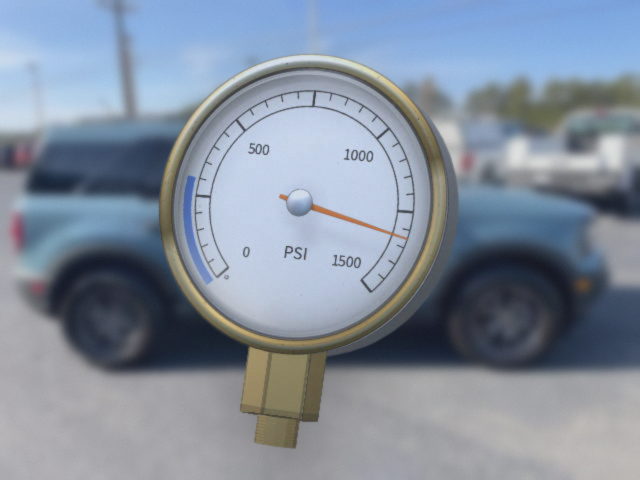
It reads value=1325 unit=psi
